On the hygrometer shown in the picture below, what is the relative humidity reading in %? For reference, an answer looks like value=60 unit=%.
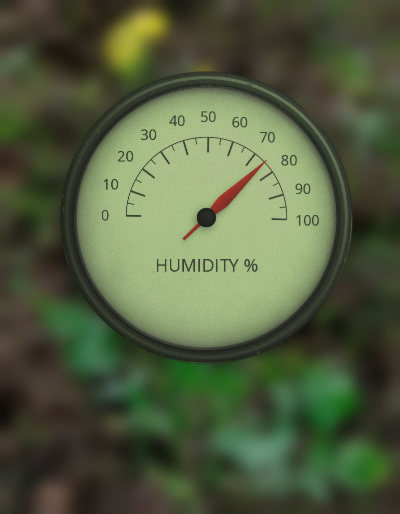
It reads value=75 unit=%
